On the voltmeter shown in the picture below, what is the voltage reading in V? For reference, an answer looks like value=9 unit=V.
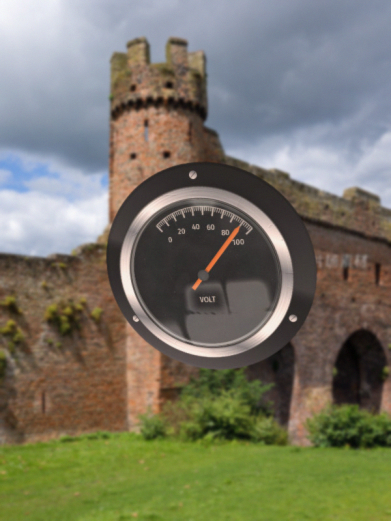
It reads value=90 unit=V
